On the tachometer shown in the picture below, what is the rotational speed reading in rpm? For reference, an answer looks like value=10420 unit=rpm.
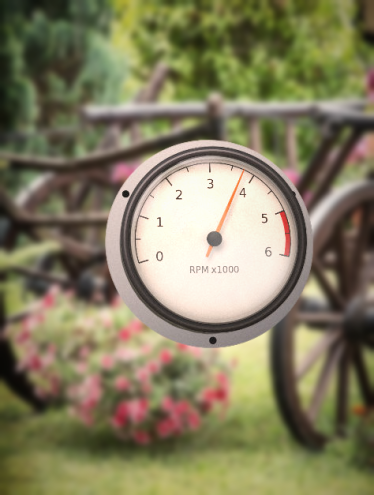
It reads value=3750 unit=rpm
